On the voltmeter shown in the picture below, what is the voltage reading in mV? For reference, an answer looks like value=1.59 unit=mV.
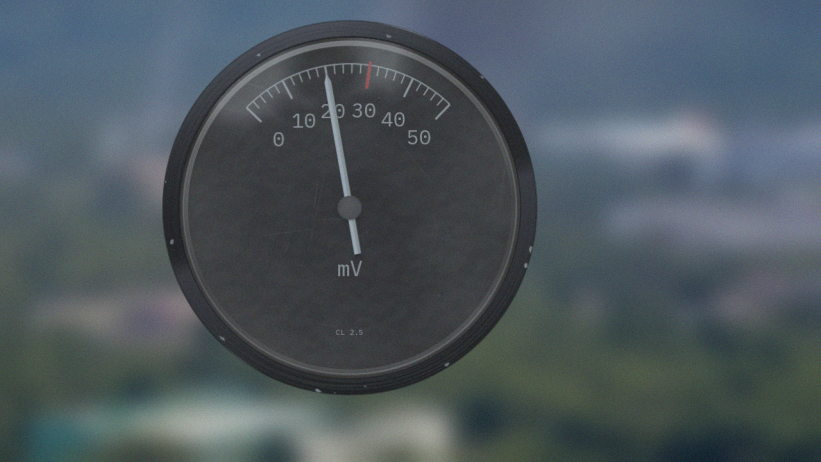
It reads value=20 unit=mV
